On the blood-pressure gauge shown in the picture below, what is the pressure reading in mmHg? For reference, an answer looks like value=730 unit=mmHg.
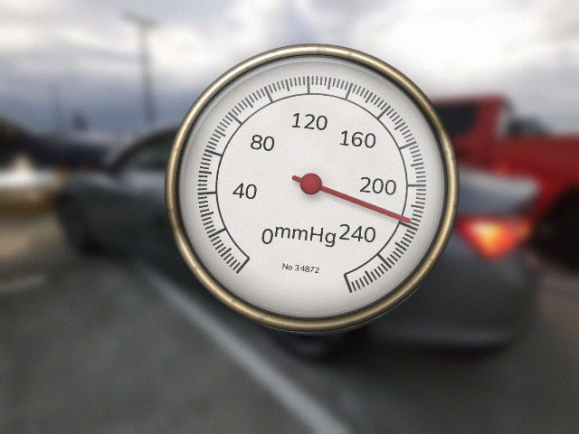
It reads value=218 unit=mmHg
